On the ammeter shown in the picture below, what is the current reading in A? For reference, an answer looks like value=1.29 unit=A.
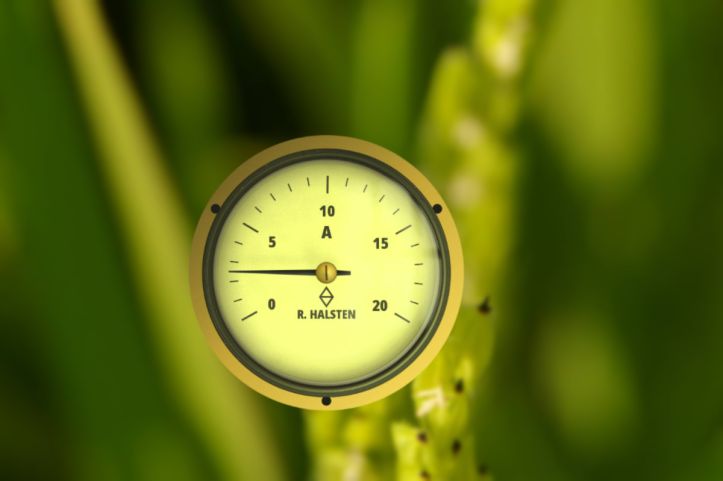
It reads value=2.5 unit=A
